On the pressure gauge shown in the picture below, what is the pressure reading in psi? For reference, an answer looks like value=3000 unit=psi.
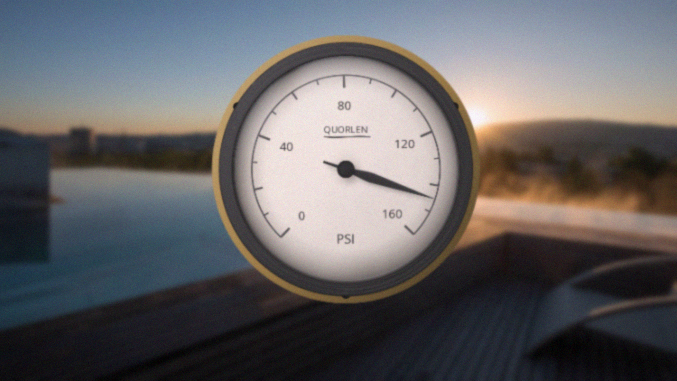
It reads value=145 unit=psi
